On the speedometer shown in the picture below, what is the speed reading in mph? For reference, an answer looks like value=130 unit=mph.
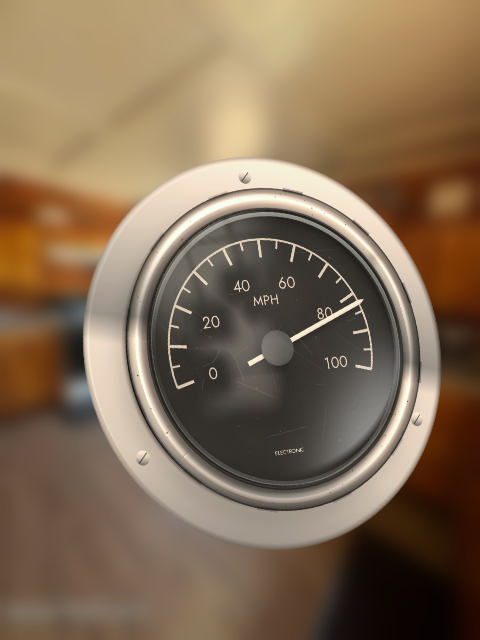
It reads value=82.5 unit=mph
